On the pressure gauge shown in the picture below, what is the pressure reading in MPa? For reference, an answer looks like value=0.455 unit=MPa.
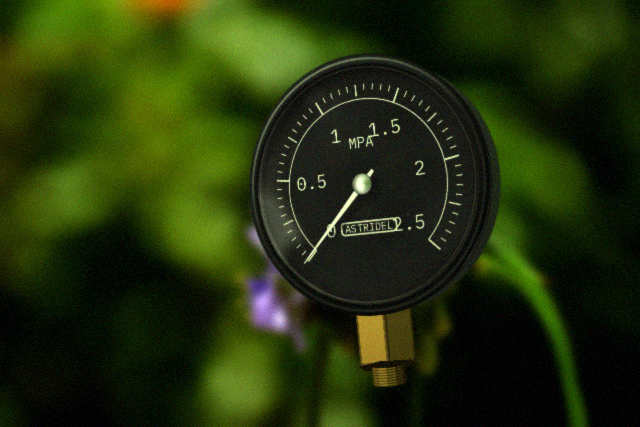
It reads value=0 unit=MPa
